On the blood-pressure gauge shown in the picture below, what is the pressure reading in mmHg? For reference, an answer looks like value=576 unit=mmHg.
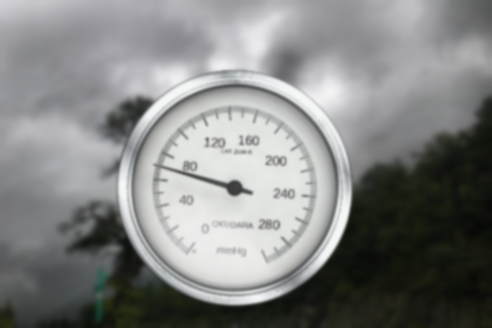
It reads value=70 unit=mmHg
